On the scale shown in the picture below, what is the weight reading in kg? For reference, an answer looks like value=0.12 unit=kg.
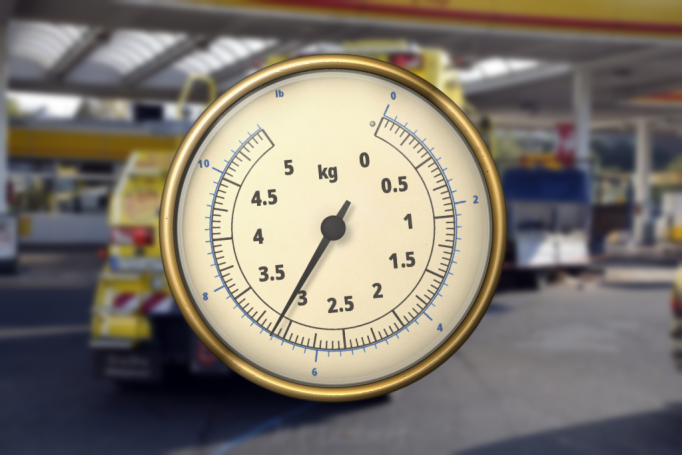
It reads value=3.1 unit=kg
